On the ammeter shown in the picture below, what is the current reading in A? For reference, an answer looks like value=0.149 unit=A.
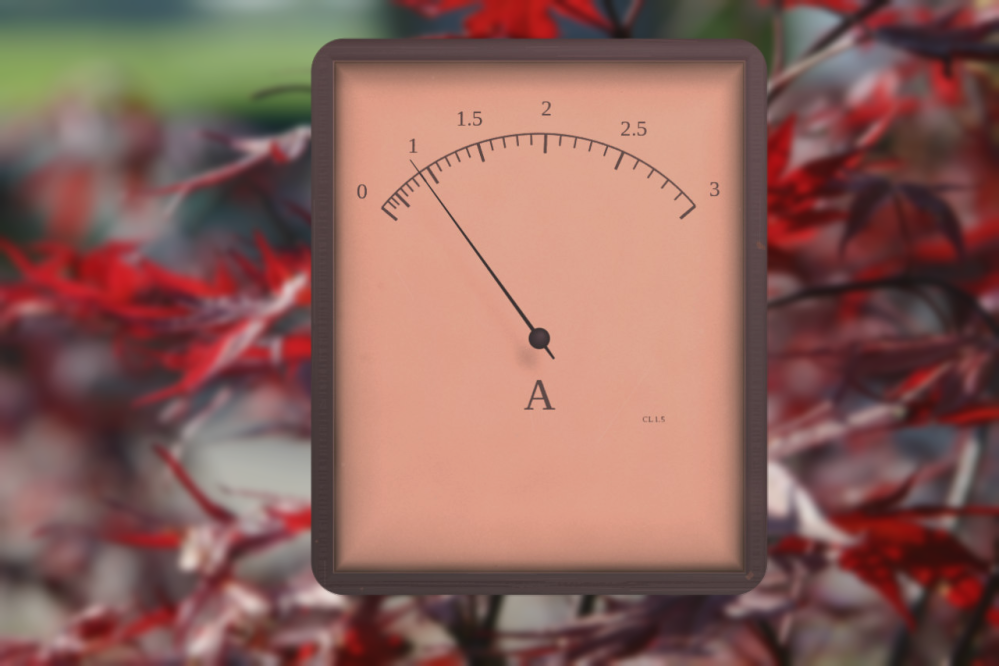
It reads value=0.9 unit=A
